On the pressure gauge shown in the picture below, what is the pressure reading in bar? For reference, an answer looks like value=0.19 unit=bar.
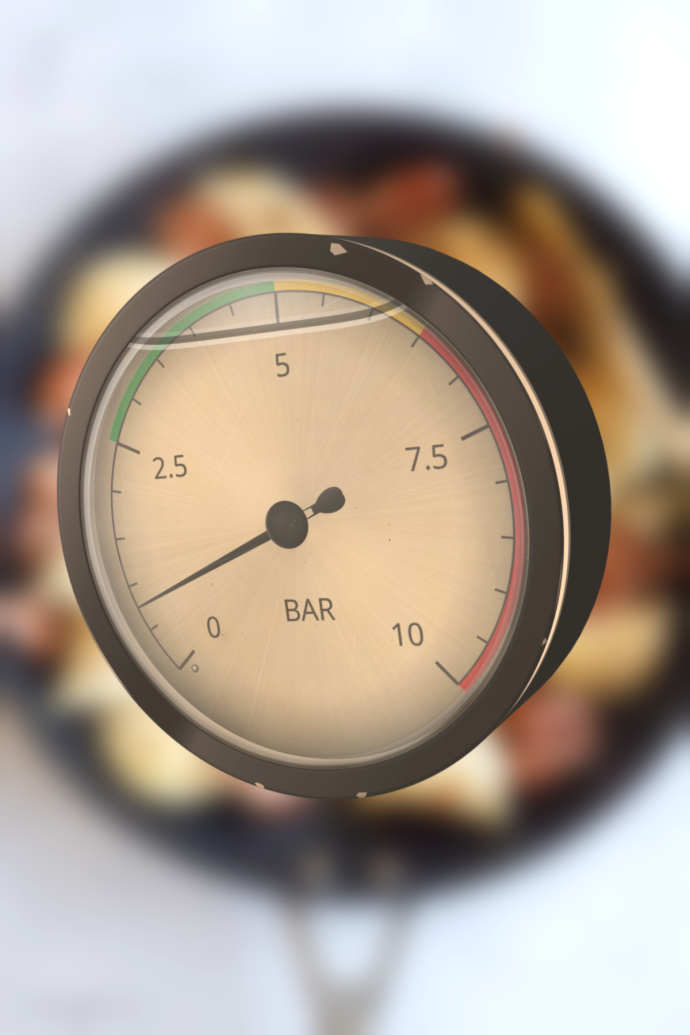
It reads value=0.75 unit=bar
